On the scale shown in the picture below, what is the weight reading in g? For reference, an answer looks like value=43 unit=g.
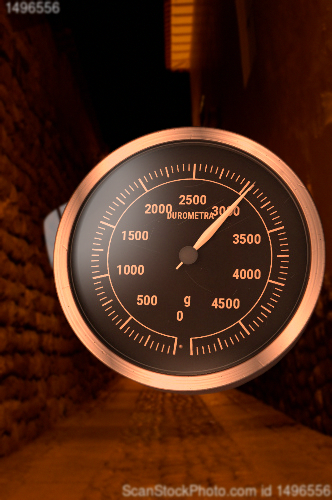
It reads value=3050 unit=g
